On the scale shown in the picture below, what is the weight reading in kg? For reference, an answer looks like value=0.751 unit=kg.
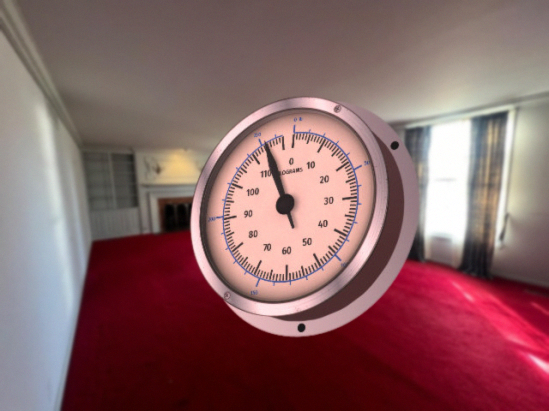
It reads value=115 unit=kg
